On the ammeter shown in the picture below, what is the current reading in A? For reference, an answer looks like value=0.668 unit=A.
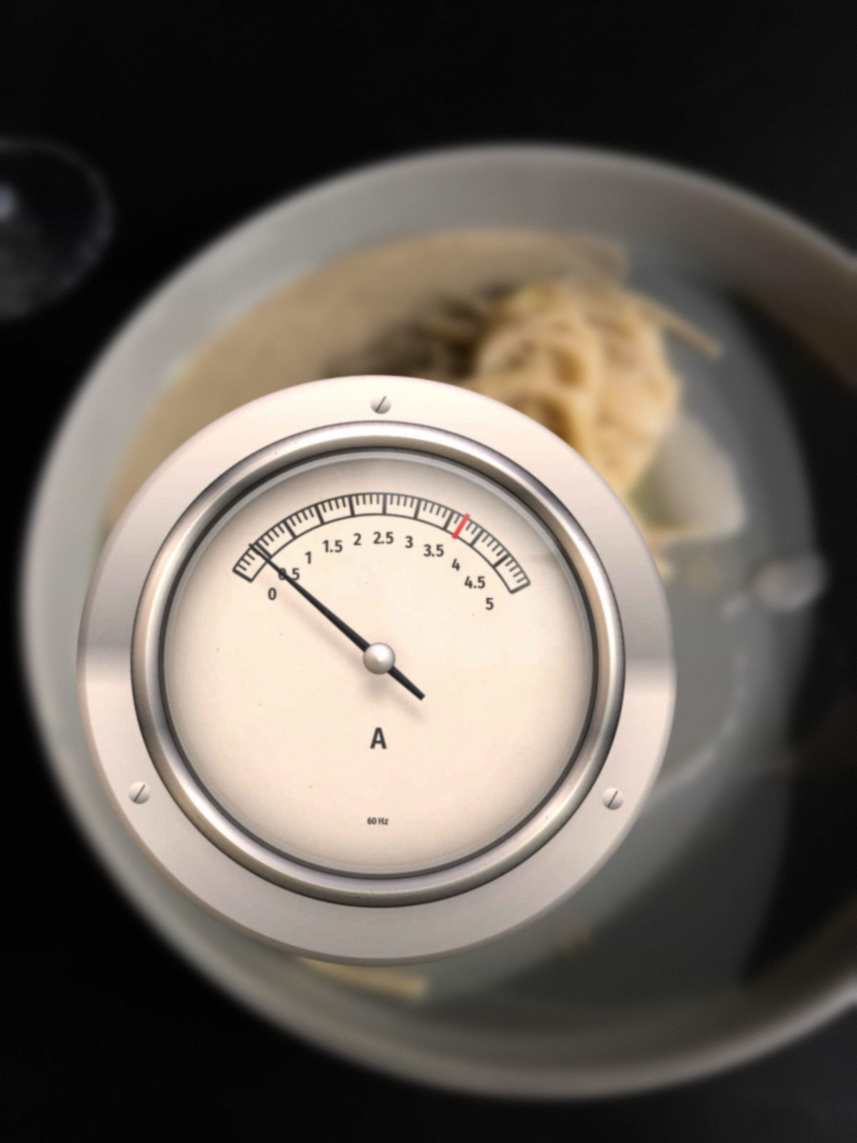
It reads value=0.4 unit=A
